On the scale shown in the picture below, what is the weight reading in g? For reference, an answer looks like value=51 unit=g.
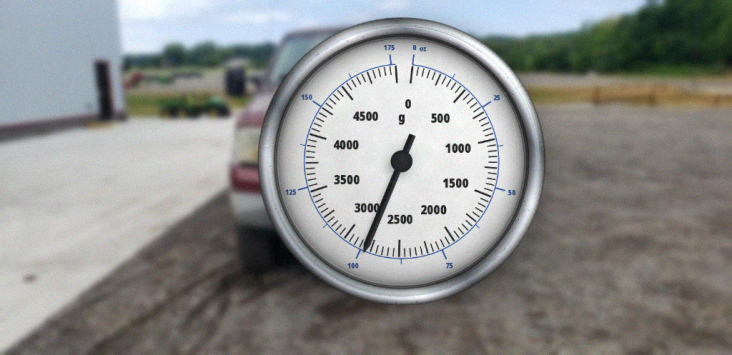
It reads value=2800 unit=g
